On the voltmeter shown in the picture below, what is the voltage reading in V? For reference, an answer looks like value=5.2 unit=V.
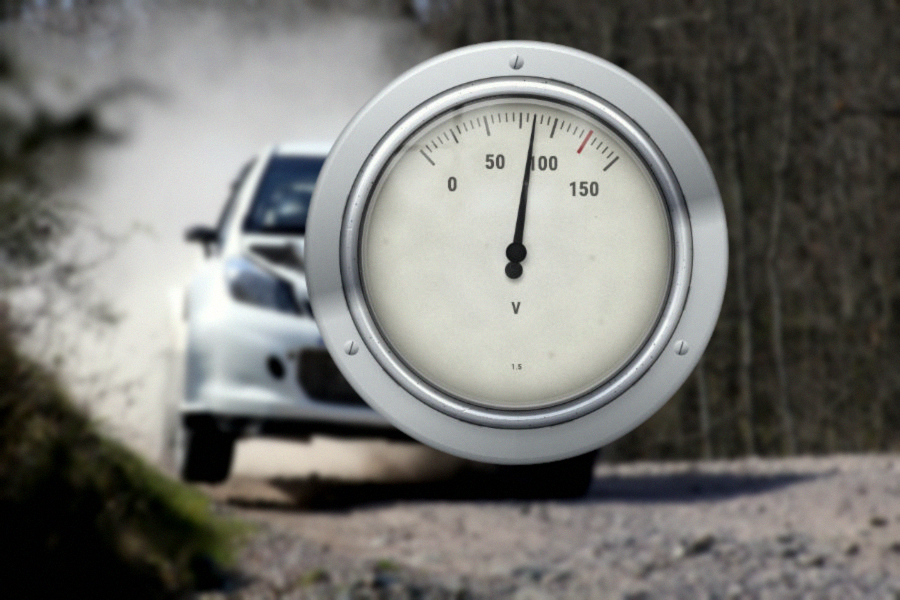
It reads value=85 unit=V
